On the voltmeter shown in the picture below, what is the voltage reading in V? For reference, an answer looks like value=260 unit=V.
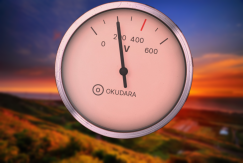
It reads value=200 unit=V
